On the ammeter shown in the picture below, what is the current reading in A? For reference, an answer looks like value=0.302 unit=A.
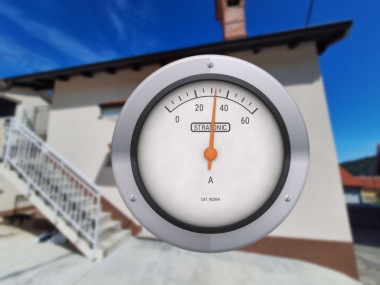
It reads value=32.5 unit=A
